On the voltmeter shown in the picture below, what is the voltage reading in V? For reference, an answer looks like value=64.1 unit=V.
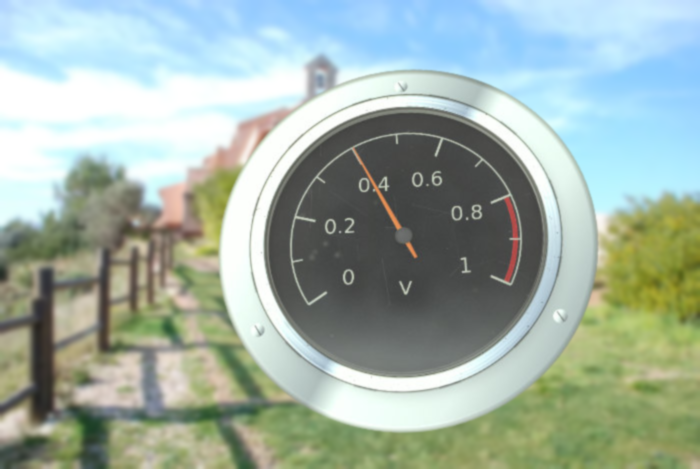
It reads value=0.4 unit=V
